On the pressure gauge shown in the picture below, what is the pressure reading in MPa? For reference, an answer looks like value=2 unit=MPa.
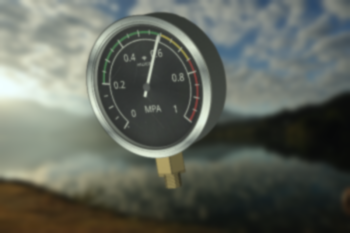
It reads value=0.6 unit=MPa
